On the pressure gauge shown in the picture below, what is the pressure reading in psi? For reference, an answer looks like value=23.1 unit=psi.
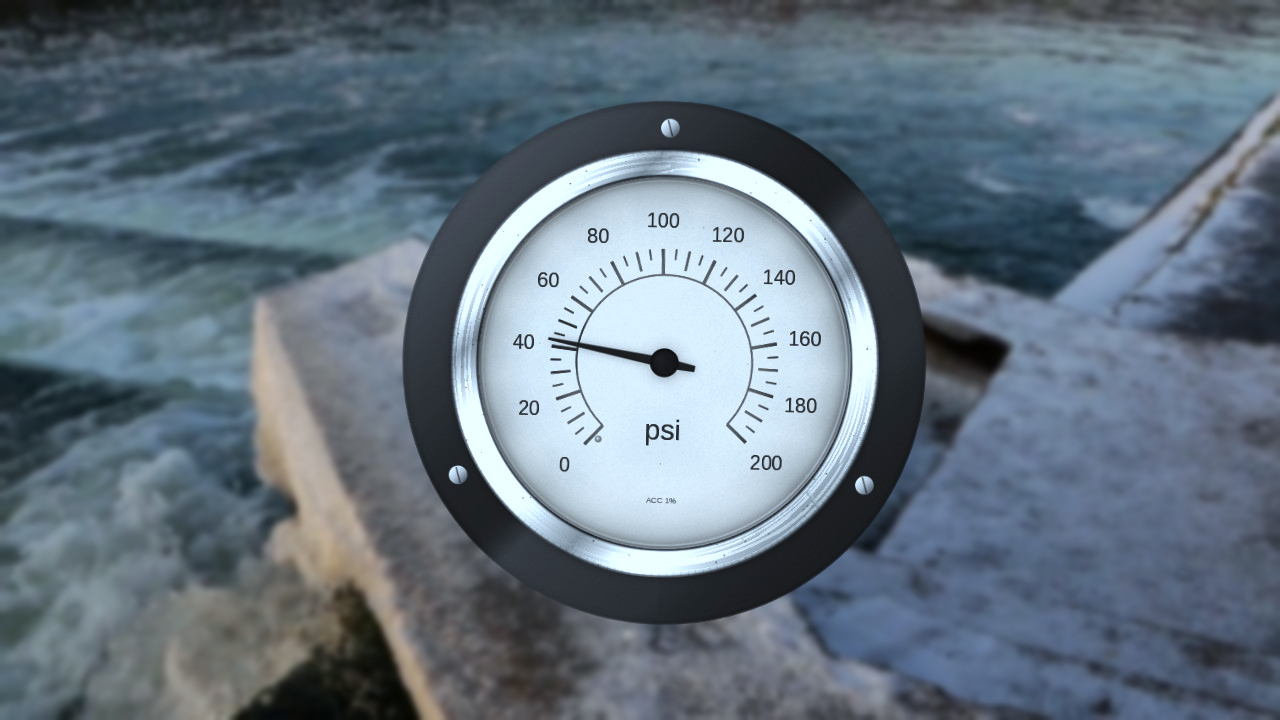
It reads value=42.5 unit=psi
